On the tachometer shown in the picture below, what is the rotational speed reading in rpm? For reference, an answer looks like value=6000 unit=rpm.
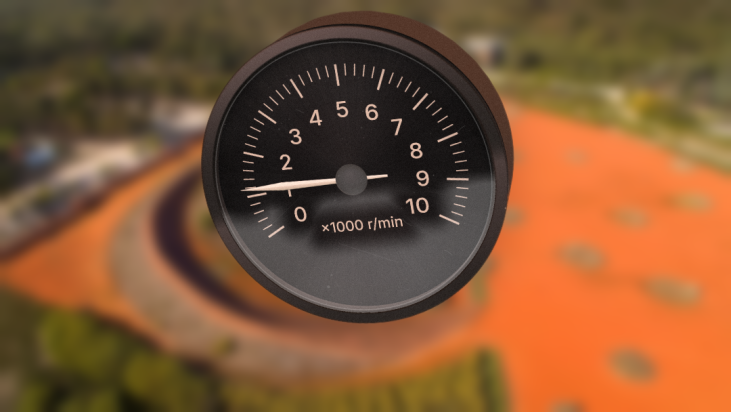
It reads value=1200 unit=rpm
